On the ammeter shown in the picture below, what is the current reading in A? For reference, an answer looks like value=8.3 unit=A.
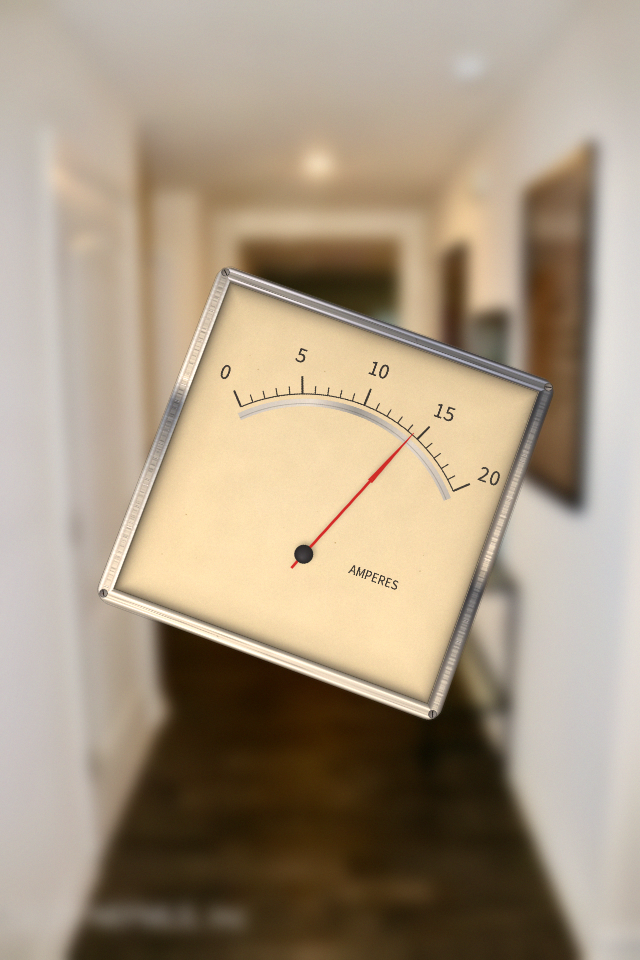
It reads value=14.5 unit=A
